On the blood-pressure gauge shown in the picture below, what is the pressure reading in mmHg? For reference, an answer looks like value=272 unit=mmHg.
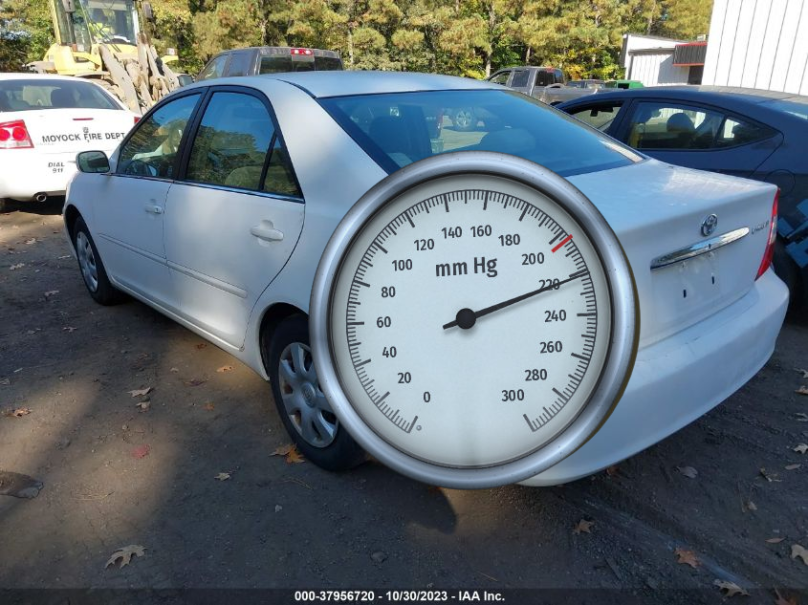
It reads value=222 unit=mmHg
